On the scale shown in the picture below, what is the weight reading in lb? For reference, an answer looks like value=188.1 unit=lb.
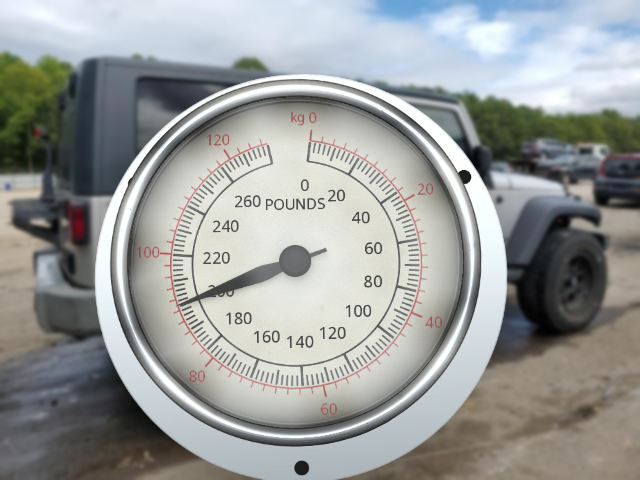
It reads value=200 unit=lb
